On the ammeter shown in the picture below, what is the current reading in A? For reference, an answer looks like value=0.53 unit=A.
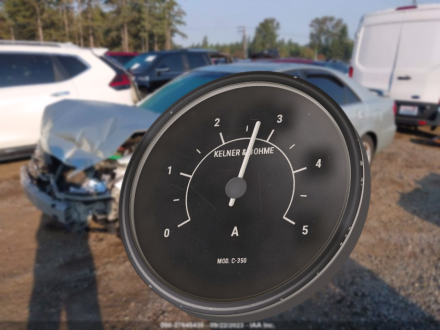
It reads value=2.75 unit=A
